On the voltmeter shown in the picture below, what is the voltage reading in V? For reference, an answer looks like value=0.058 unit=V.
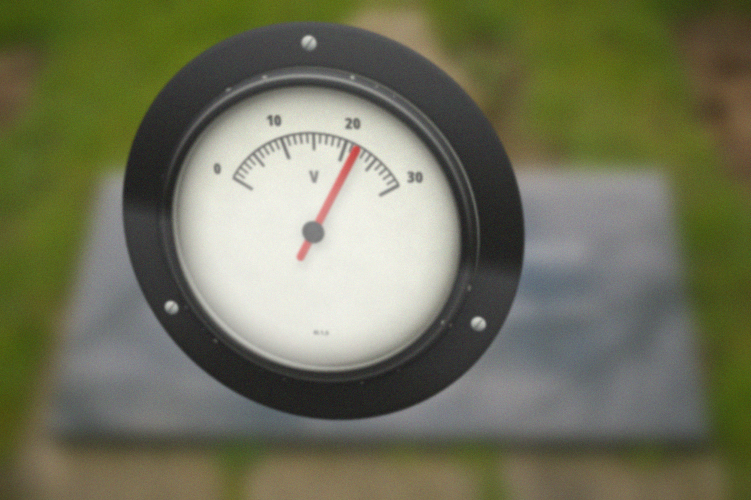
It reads value=22 unit=V
